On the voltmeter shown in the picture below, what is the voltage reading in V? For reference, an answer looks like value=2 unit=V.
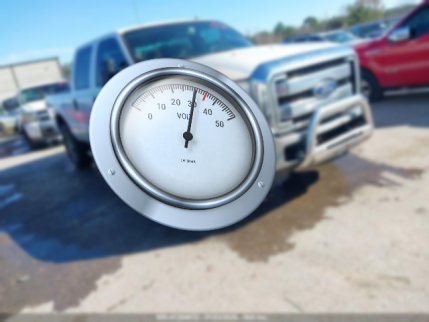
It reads value=30 unit=V
